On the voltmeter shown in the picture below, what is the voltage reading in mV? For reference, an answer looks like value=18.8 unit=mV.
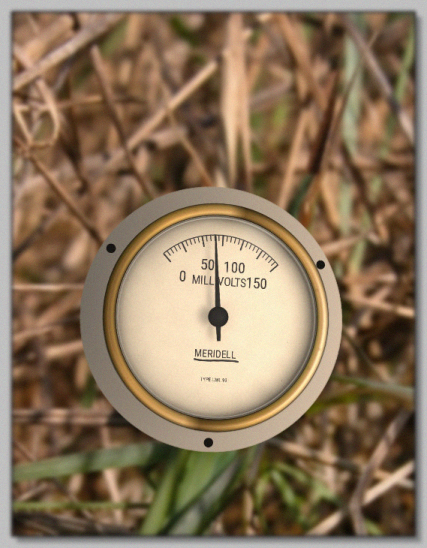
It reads value=65 unit=mV
